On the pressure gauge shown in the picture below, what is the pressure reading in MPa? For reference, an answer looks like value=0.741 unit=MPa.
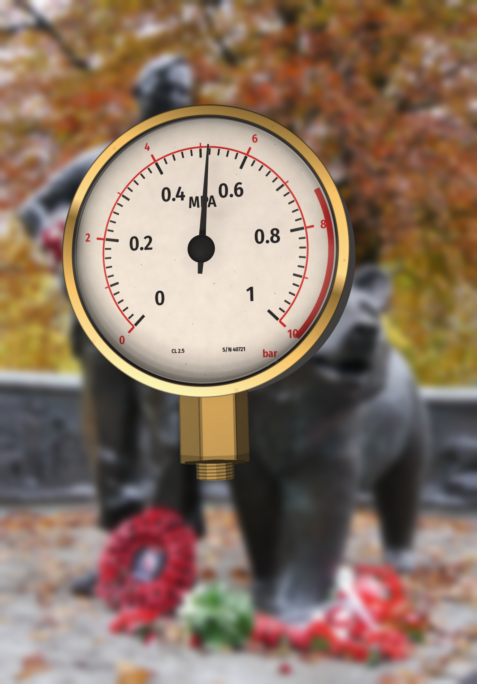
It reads value=0.52 unit=MPa
